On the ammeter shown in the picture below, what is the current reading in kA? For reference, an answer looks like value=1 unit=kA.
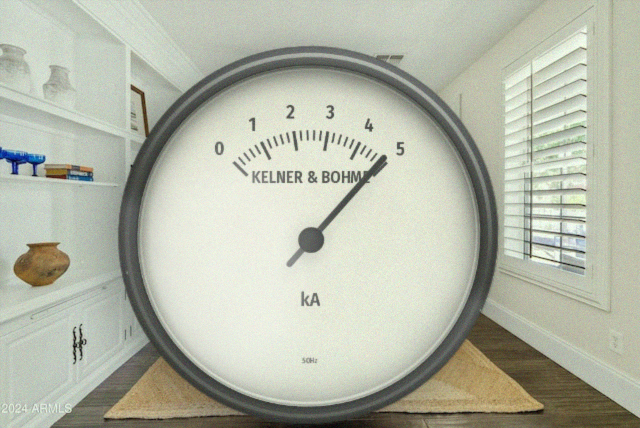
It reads value=4.8 unit=kA
